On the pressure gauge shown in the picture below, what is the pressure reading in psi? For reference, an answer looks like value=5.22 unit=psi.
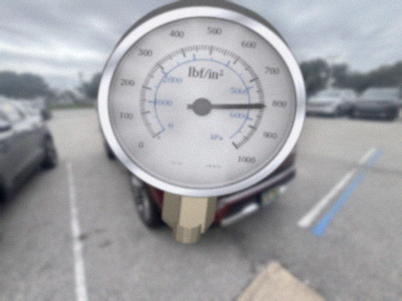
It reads value=800 unit=psi
